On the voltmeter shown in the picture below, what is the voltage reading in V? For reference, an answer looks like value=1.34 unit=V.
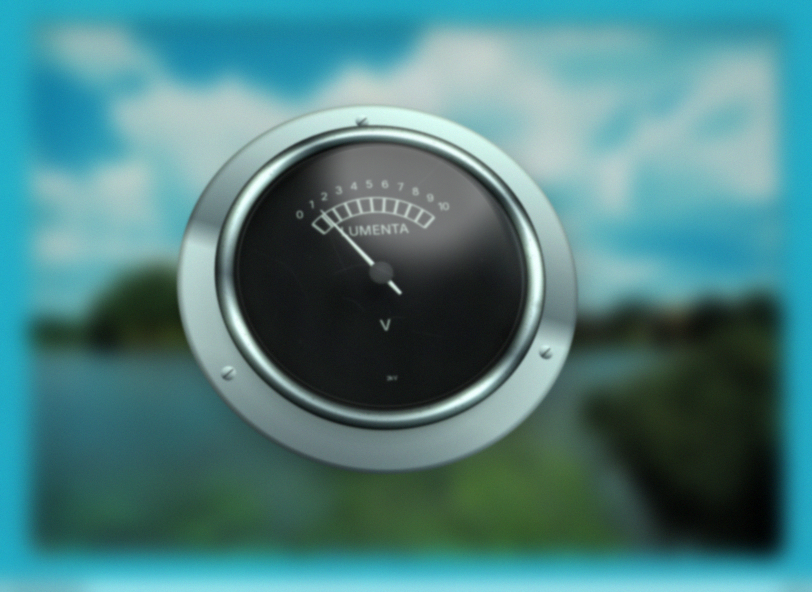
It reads value=1 unit=V
